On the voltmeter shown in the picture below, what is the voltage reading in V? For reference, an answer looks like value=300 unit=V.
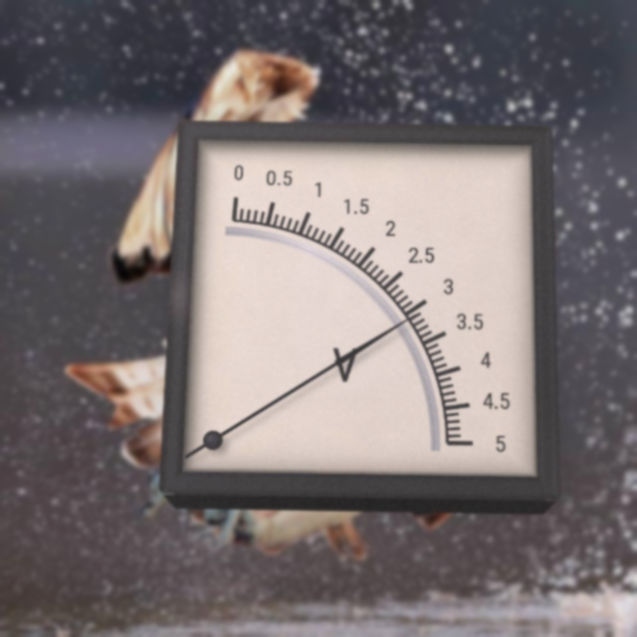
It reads value=3.1 unit=V
